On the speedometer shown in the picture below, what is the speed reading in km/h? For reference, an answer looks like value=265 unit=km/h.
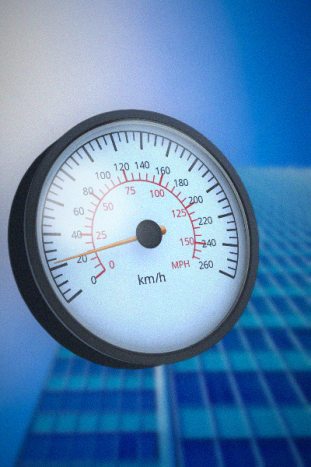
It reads value=22.5 unit=km/h
